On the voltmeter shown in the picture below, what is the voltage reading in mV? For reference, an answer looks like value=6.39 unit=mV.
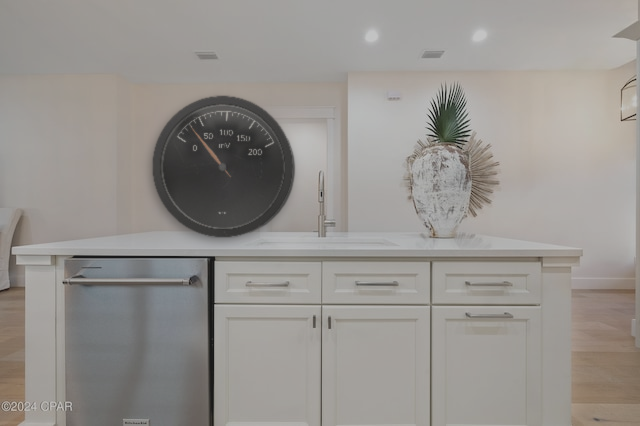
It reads value=30 unit=mV
